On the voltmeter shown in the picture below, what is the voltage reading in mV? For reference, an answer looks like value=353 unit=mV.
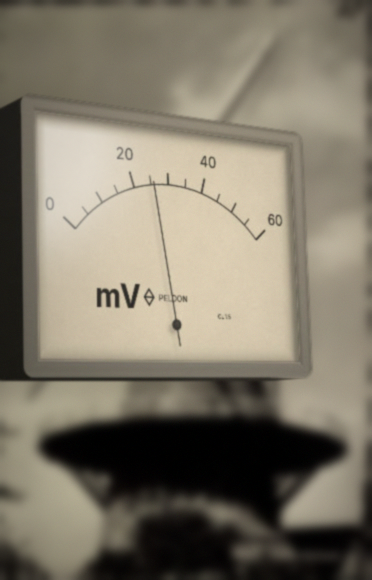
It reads value=25 unit=mV
